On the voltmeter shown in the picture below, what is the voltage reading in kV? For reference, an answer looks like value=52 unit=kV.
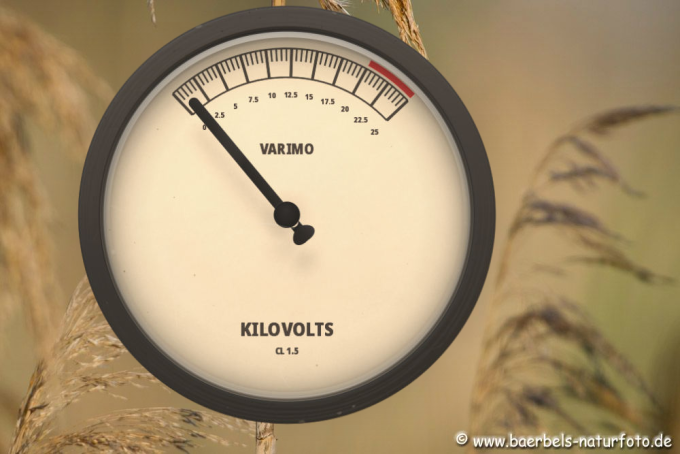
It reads value=1 unit=kV
